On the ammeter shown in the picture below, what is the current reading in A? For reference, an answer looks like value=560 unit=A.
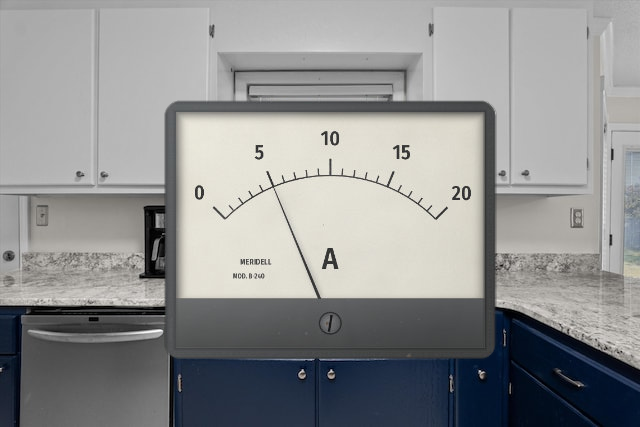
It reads value=5 unit=A
